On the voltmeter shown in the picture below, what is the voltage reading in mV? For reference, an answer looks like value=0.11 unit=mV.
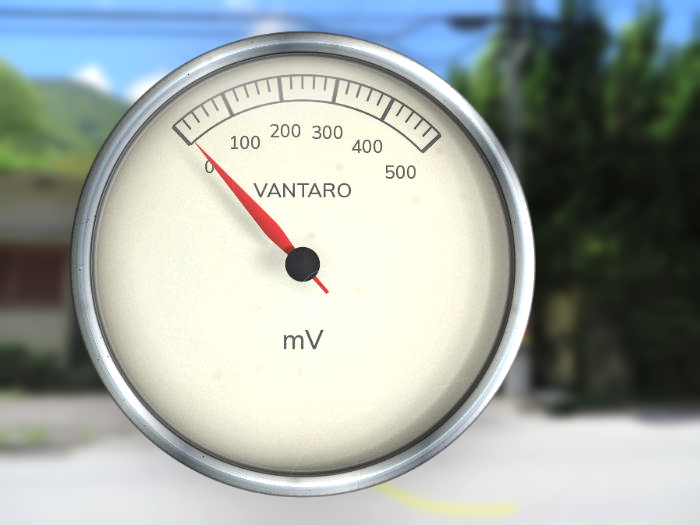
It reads value=10 unit=mV
